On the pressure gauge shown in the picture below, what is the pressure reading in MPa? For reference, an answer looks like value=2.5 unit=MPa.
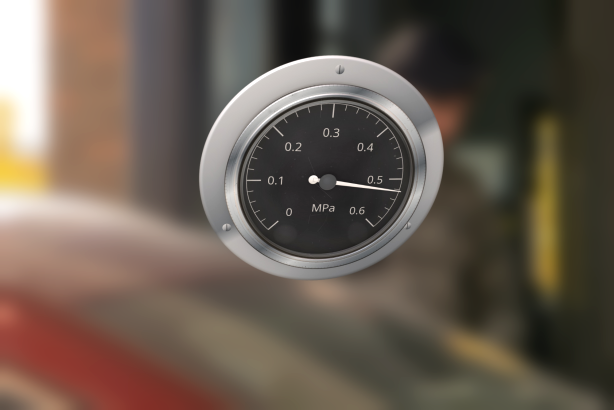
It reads value=0.52 unit=MPa
